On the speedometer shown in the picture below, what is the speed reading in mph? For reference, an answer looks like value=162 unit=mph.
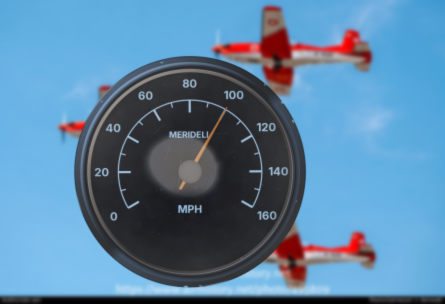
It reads value=100 unit=mph
